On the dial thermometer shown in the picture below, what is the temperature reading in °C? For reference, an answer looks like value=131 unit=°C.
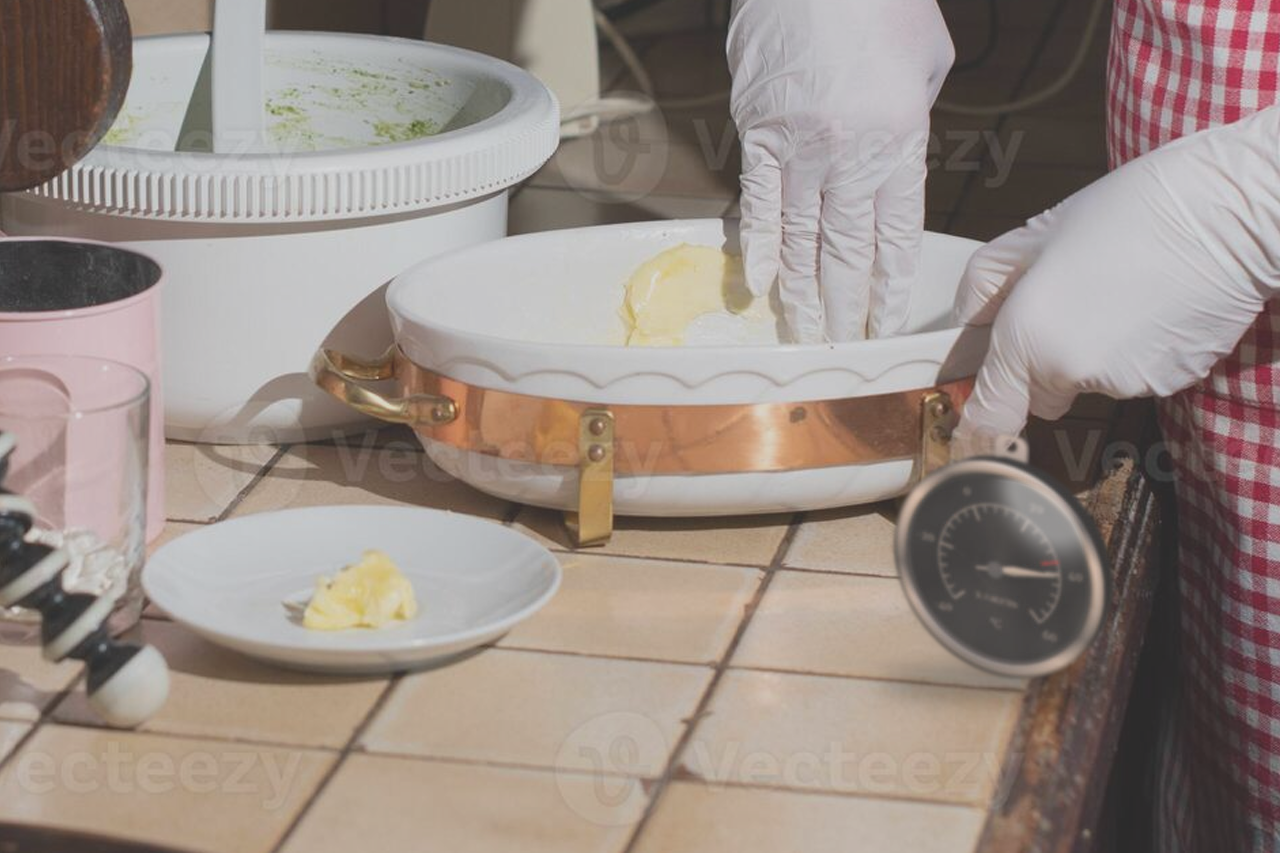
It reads value=40 unit=°C
